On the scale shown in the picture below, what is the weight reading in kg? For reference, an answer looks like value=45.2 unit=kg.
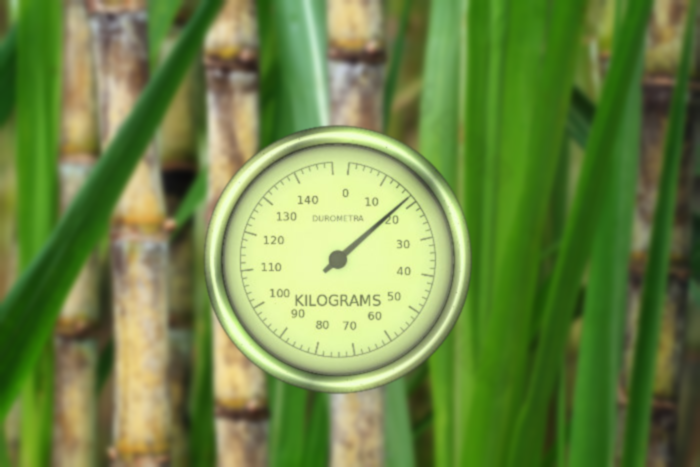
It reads value=18 unit=kg
